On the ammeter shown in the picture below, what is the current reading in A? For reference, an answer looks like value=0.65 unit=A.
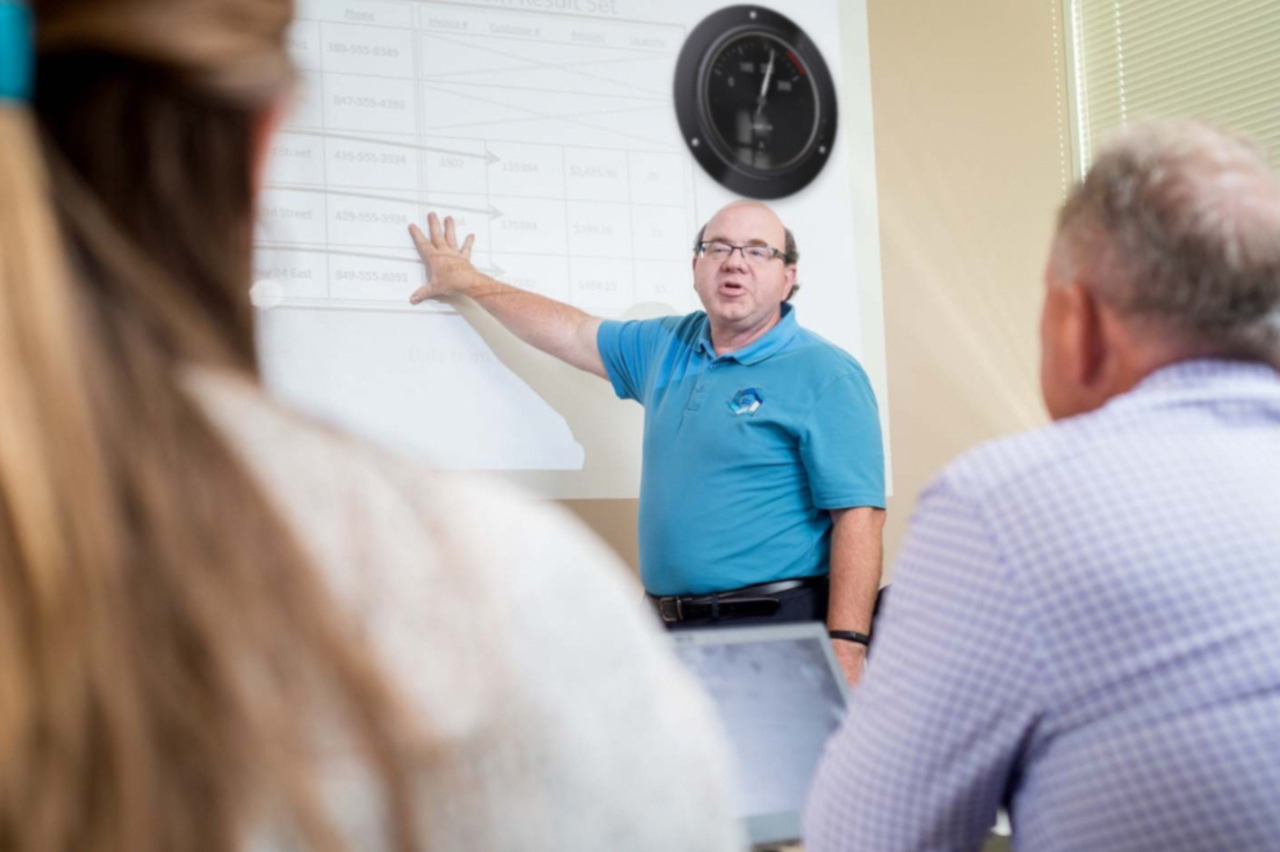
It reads value=200 unit=A
